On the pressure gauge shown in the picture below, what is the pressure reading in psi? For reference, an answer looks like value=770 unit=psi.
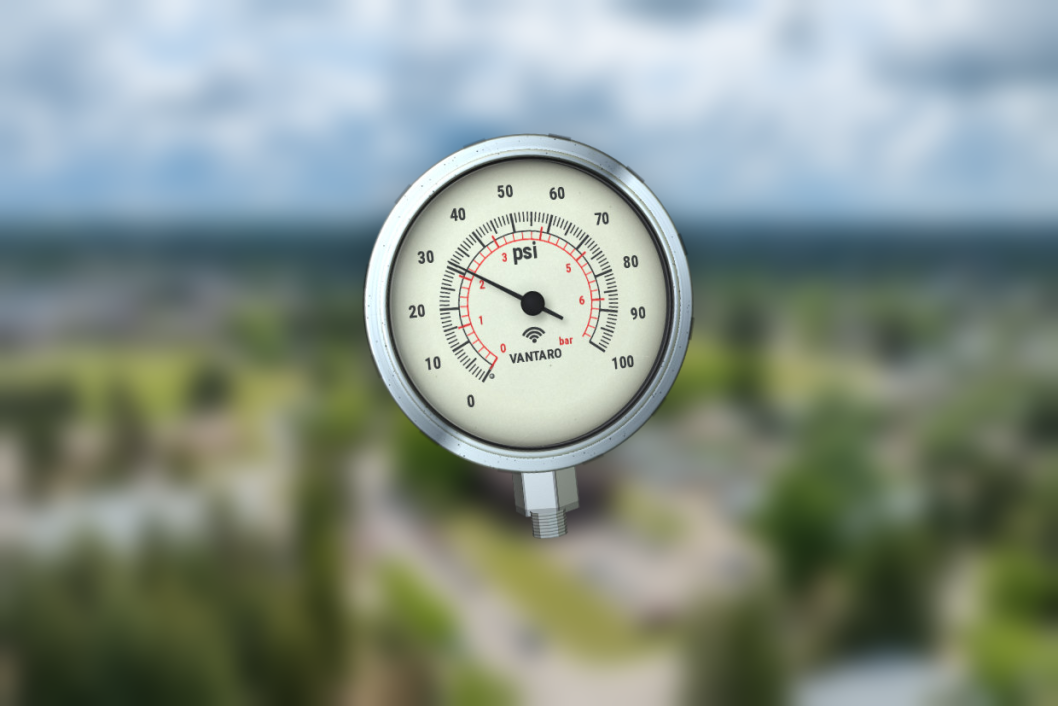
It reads value=31 unit=psi
